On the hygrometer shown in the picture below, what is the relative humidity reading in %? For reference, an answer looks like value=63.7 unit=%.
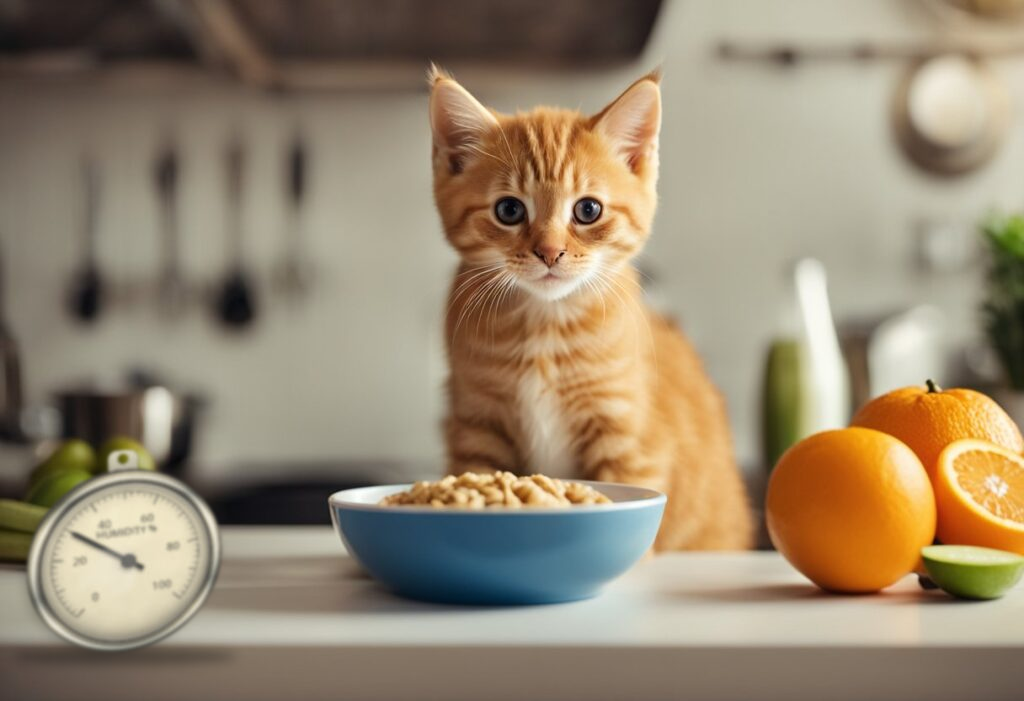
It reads value=30 unit=%
